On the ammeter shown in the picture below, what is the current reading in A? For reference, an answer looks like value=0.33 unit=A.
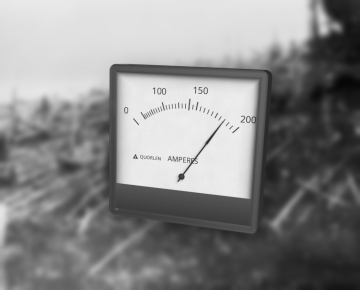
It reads value=185 unit=A
